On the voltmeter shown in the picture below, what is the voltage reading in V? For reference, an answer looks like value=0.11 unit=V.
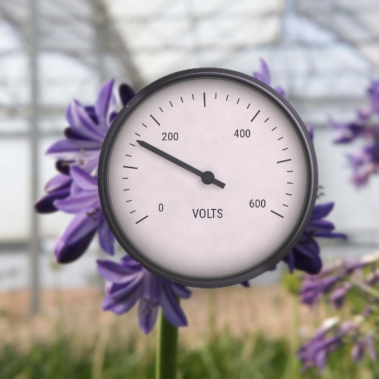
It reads value=150 unit=V
